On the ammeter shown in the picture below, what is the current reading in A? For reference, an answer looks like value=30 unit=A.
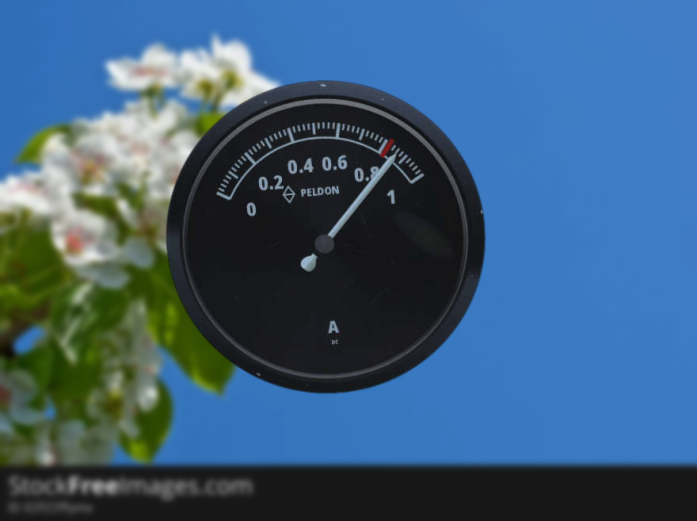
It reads value=0.86 unit=A
